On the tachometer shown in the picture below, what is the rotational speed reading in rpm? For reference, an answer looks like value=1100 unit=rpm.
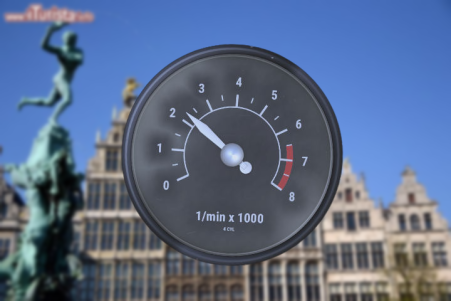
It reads value=2250 unit=rpm
